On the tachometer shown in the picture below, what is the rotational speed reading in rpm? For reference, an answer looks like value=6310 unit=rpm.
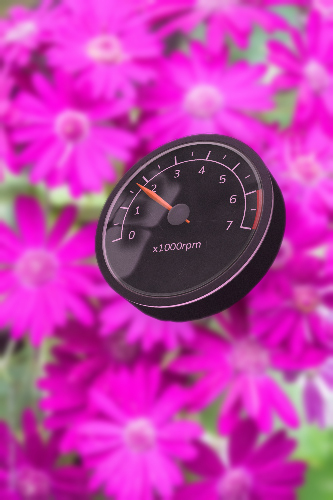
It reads value=1750 unit=rpm
